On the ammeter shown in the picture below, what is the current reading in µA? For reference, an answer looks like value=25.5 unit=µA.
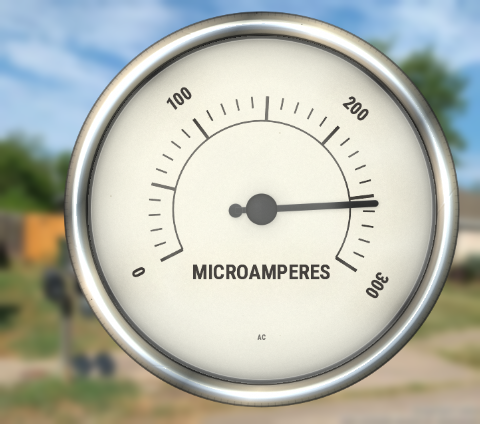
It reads value=255 unit=µA
